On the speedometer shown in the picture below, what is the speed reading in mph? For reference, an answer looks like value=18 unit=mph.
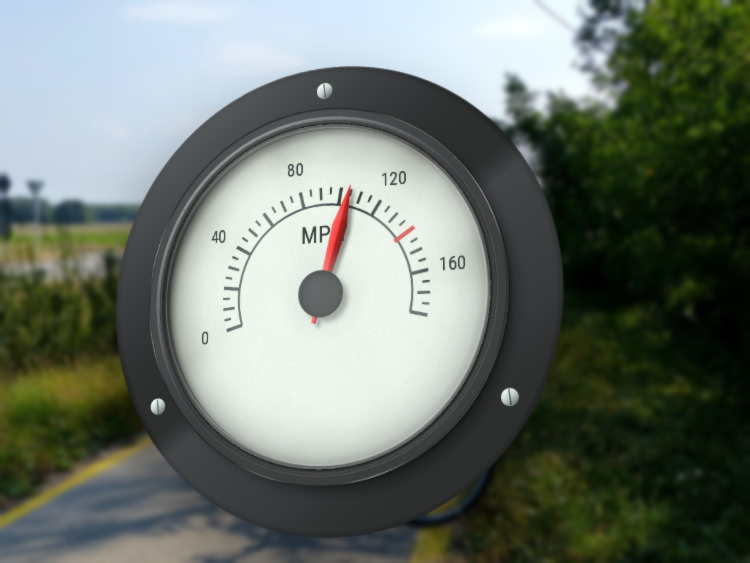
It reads value=105 unit=mph
